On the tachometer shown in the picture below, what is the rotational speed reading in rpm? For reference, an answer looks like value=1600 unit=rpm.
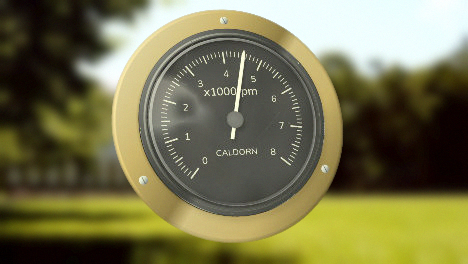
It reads value=4500 unit=rpm
